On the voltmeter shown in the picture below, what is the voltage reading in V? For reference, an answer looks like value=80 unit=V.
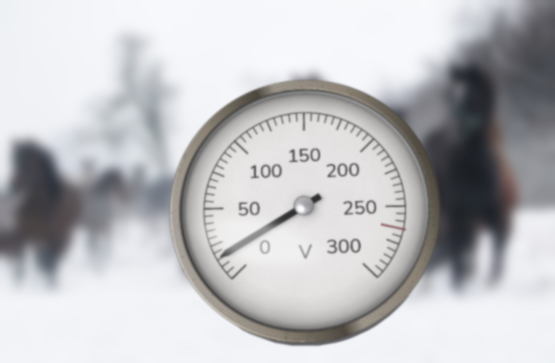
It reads value=15 unit=V
